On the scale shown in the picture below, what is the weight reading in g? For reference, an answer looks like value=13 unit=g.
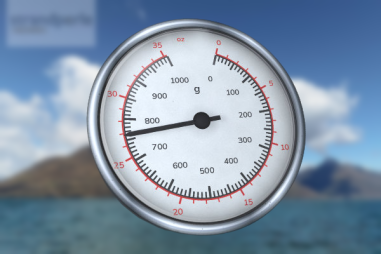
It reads value=760 unit=g
